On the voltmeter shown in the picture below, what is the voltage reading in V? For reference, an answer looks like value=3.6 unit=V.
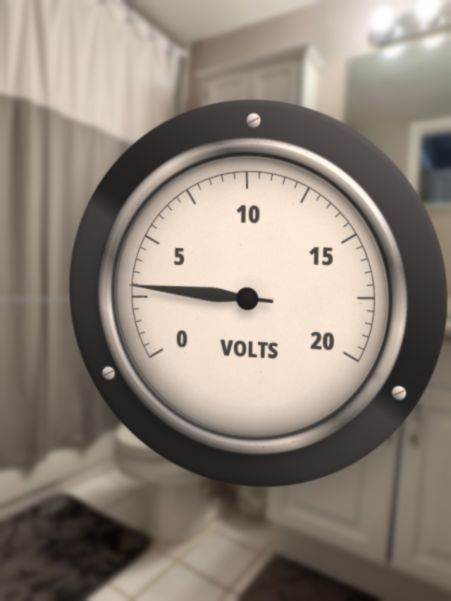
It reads value=3 unit=V
